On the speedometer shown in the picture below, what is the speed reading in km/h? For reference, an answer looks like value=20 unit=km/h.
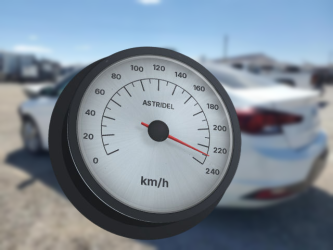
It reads value=230 unit=km/h
